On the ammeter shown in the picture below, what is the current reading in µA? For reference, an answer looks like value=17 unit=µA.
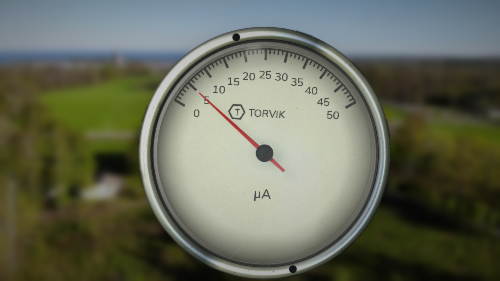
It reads value=5 unit=µA
